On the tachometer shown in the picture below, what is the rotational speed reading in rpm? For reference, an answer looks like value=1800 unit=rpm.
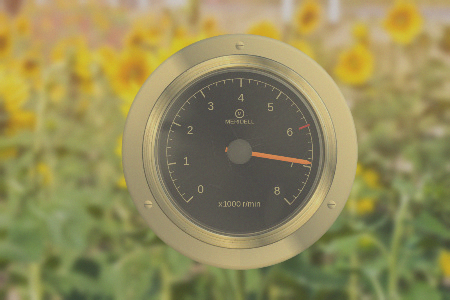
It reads value=6900 unit=rpm
